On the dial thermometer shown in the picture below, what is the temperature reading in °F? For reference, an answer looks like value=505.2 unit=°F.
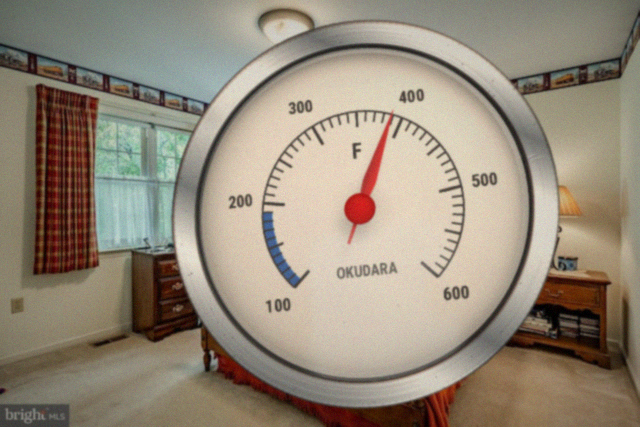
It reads value=390 unit=°F
